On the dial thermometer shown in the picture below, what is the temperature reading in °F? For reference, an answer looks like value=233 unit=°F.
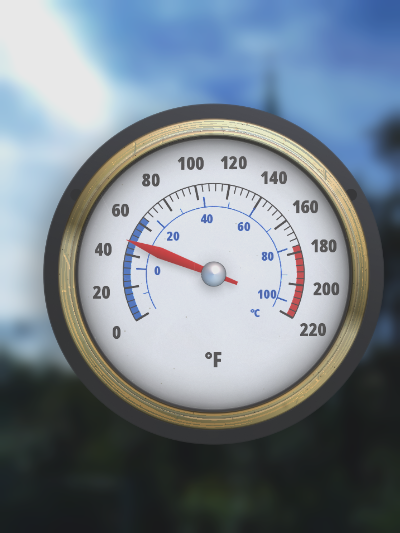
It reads value=48 unit=°F
